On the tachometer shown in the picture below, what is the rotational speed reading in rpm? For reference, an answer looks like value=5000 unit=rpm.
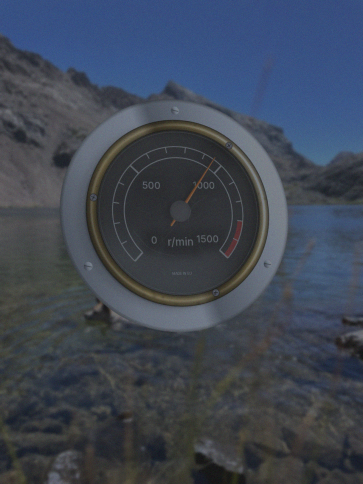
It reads value=950 unit=rpm
